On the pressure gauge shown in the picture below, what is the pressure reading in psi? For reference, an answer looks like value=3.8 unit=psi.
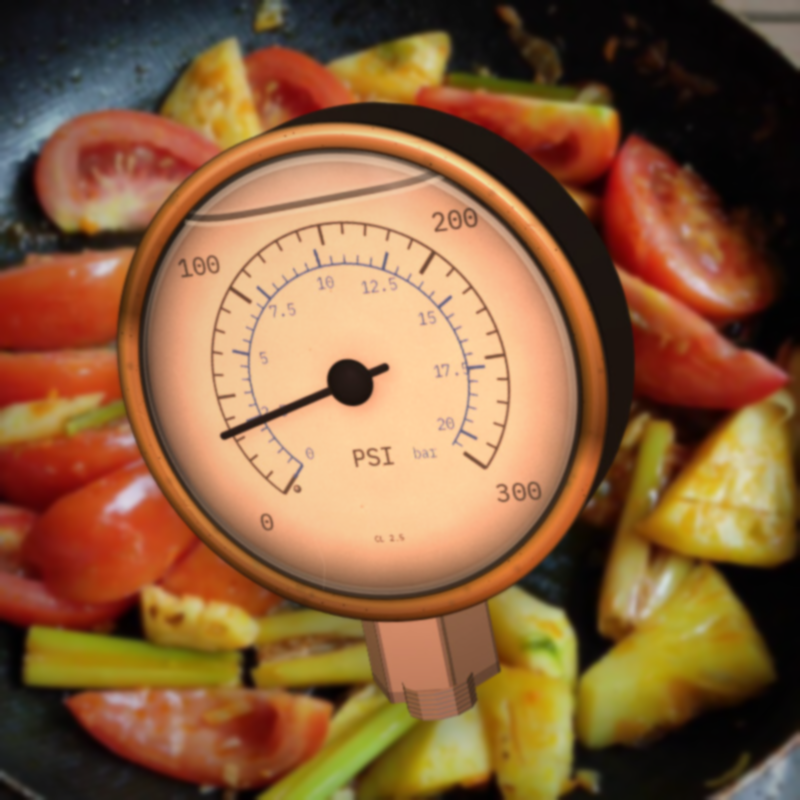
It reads value=35 unit=psi
